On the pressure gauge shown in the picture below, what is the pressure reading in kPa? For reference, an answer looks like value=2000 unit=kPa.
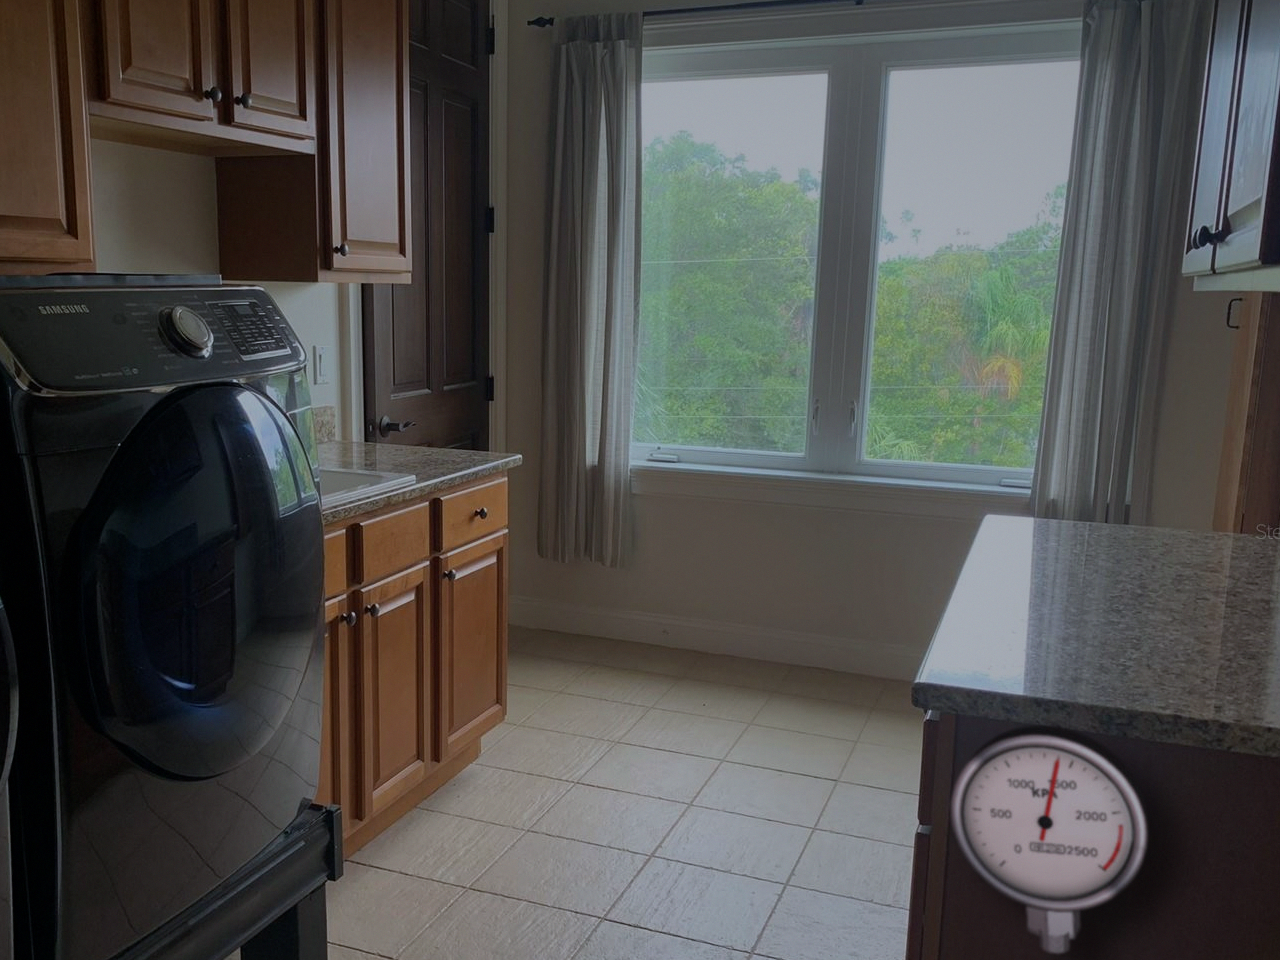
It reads value=1400 unit=kPa
